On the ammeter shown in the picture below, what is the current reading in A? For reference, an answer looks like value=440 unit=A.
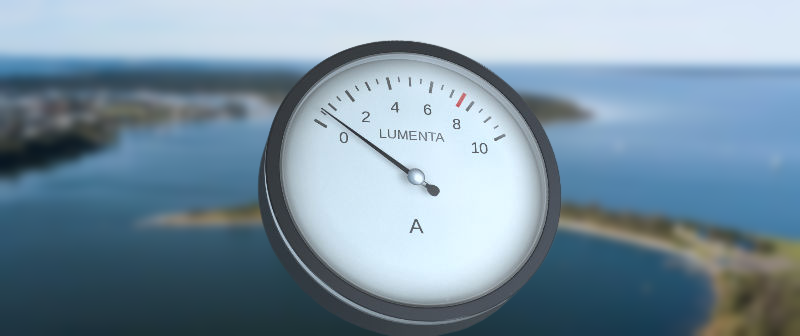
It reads value=0.5 unit=A
